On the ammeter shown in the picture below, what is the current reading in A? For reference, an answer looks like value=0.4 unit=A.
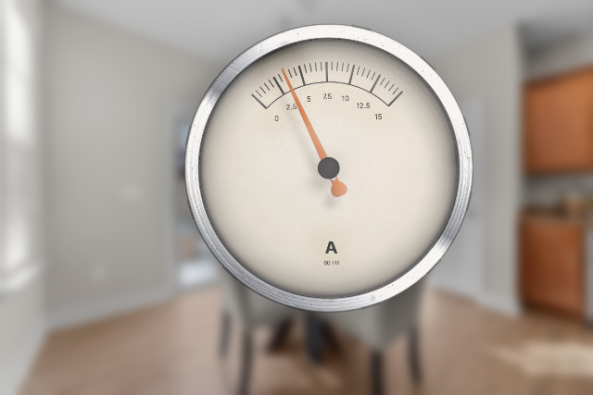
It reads value=3.5 unit=A
